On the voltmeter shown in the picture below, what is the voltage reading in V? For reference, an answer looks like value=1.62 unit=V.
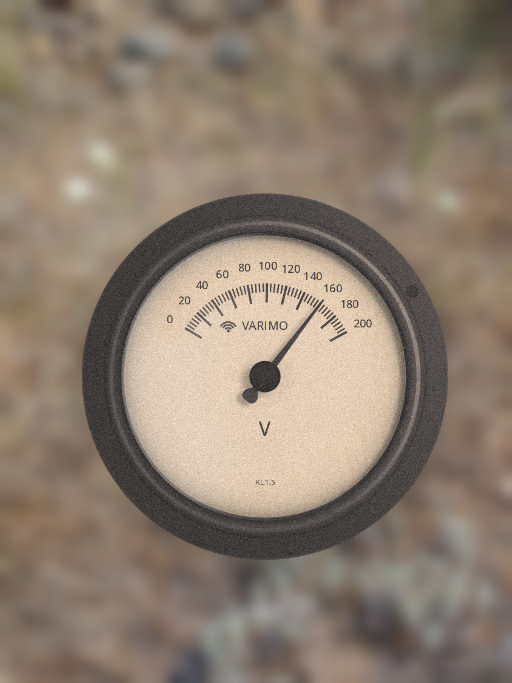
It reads value=160 unit=V
